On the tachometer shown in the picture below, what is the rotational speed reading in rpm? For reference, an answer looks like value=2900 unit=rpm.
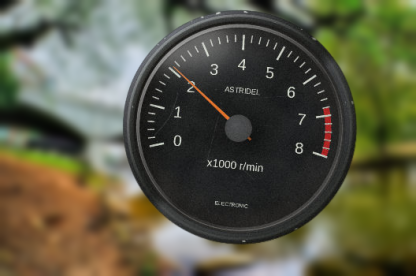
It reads value=2100 unit=rpm
